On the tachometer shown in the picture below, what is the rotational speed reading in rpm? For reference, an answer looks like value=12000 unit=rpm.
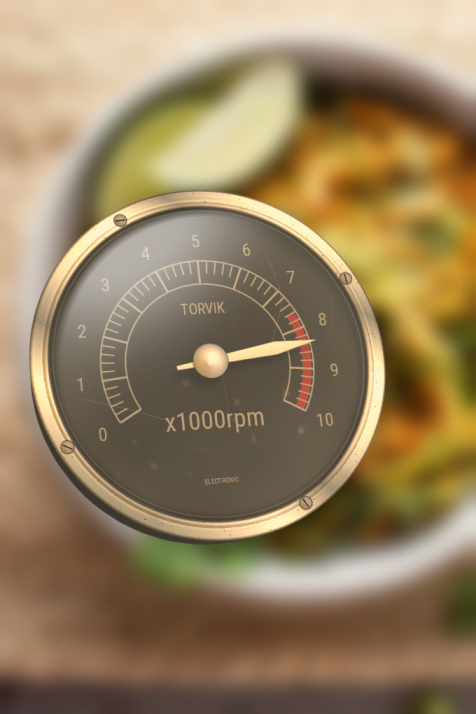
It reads value=8400 unit=rpm
